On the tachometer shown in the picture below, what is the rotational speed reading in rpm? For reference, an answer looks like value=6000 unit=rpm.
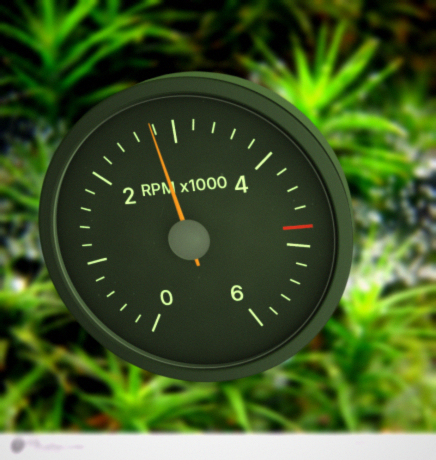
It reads value=2800 unit=rpm
